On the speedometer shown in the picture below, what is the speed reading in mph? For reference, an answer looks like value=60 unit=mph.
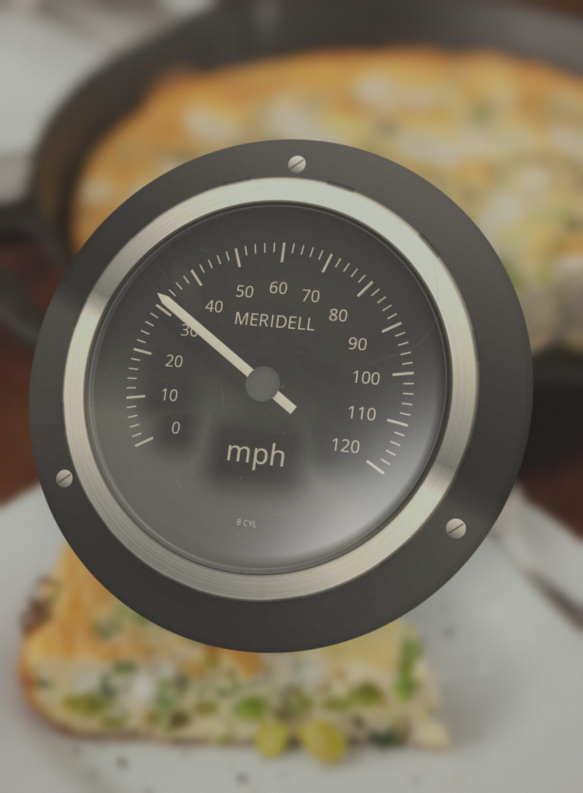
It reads value=32 unit=mph
